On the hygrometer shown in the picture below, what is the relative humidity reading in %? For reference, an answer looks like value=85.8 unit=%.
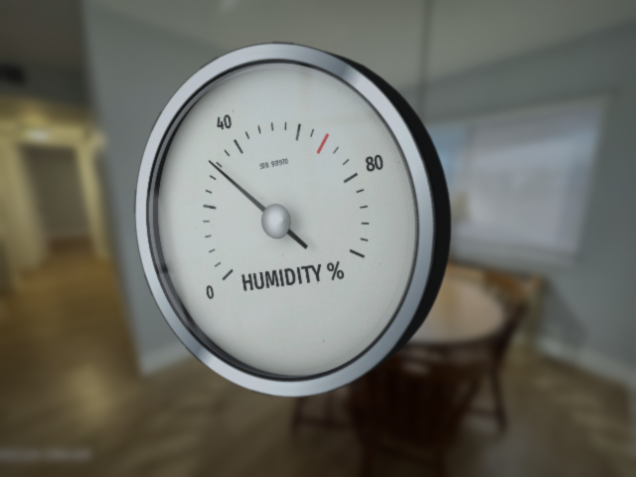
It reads value=32 unit=%
